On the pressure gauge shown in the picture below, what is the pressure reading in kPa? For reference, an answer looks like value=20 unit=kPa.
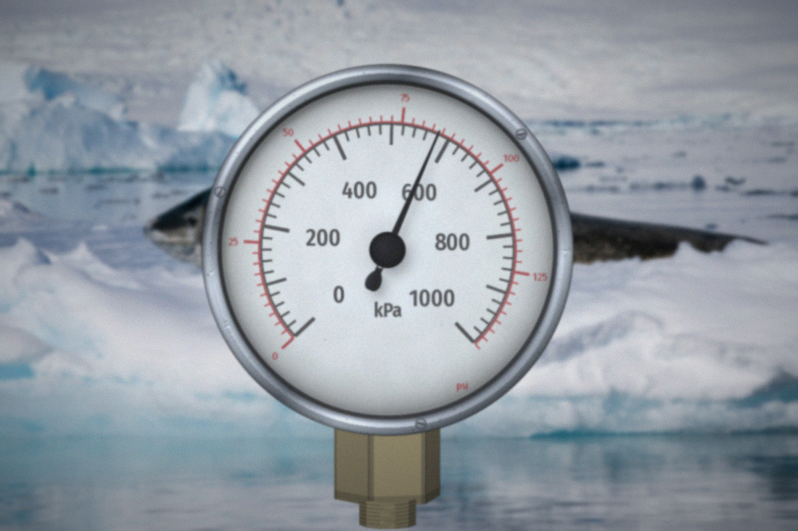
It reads value=580 unit=kPa
